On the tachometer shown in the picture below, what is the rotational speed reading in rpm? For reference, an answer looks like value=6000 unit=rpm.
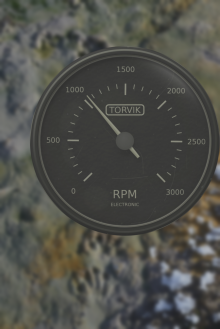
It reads value=1050 unit=rpm
